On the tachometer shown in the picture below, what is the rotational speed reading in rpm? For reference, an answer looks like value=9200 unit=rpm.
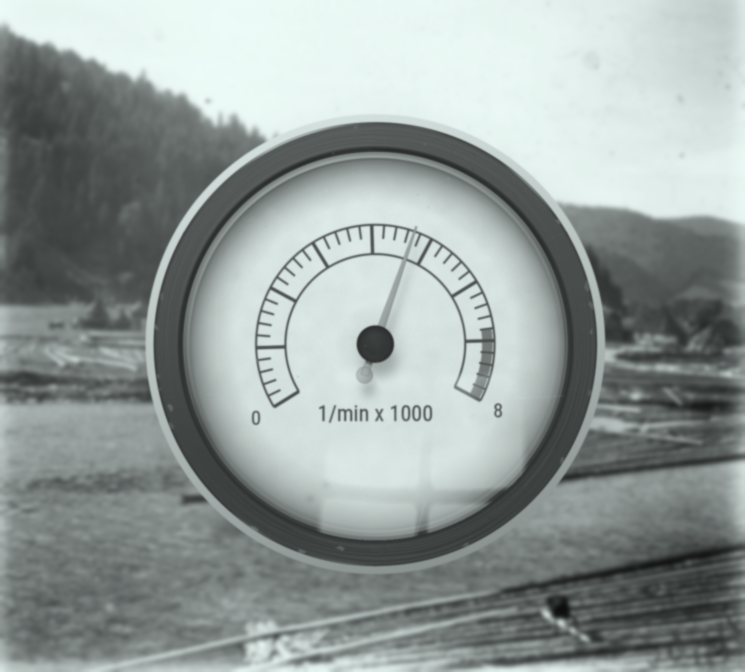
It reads value=4700 unit=rpm
